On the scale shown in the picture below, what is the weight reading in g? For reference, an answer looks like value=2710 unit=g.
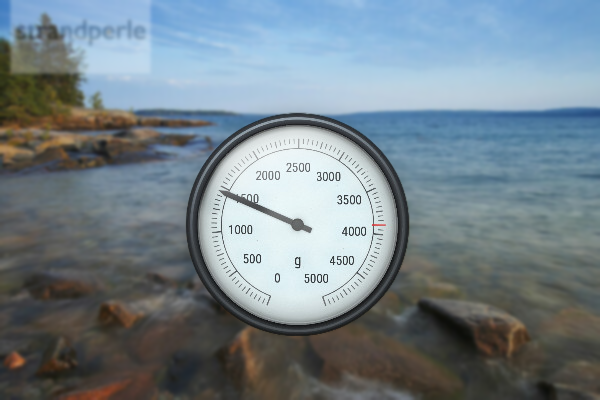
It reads value=1450 unit=g
